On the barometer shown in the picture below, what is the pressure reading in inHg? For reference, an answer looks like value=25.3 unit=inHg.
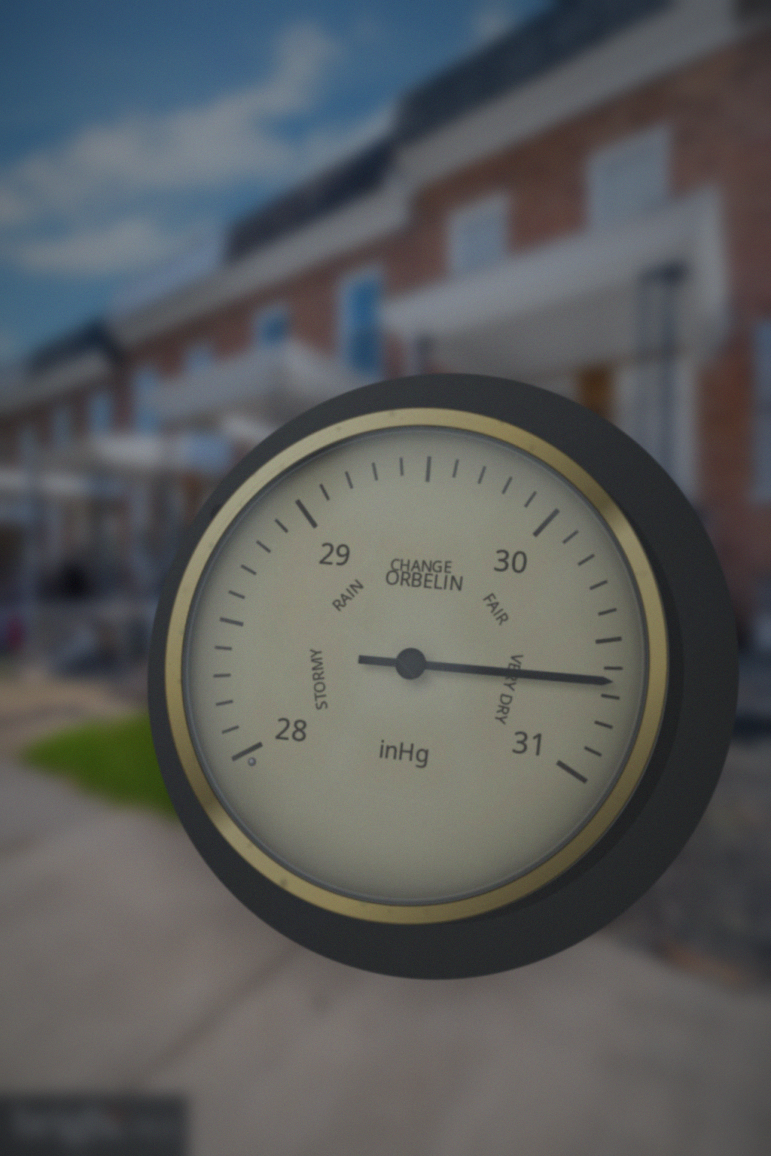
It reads value=30.65 unit=inHg
